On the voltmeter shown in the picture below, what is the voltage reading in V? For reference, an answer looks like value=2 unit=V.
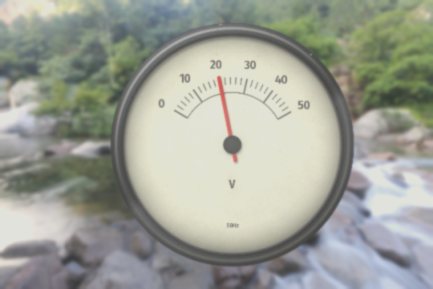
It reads value=20 unit=V
